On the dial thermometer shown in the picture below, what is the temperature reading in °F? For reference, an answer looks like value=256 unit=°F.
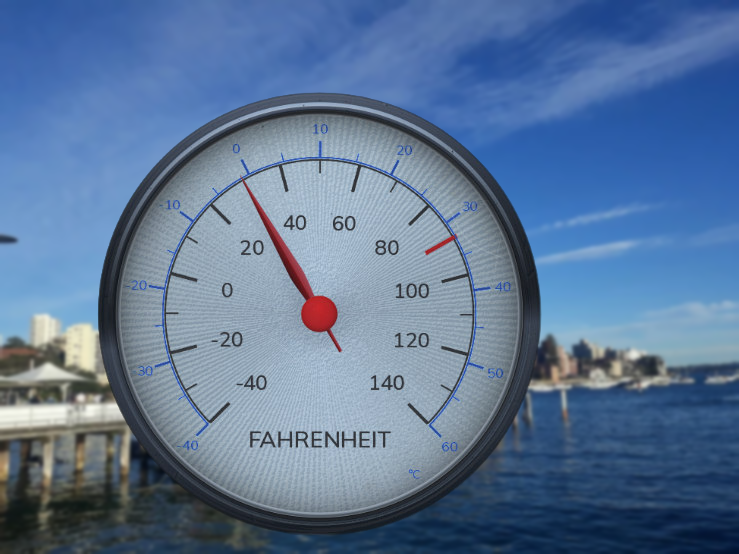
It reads value=30 unit=°F
